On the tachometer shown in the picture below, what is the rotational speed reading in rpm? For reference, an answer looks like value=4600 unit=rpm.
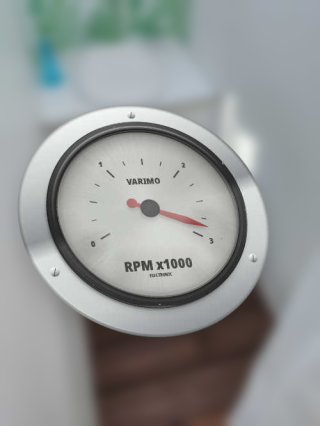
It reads value=2875 unit=rpm
